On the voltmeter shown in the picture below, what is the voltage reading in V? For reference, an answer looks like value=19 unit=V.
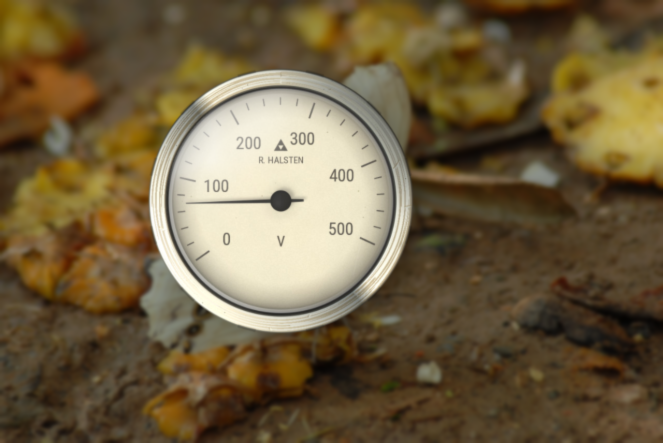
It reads value=70 unit=V
